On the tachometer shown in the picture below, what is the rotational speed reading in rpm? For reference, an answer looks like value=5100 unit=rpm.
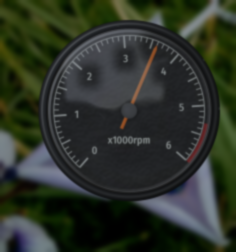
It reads value=3600 unit=rpm
